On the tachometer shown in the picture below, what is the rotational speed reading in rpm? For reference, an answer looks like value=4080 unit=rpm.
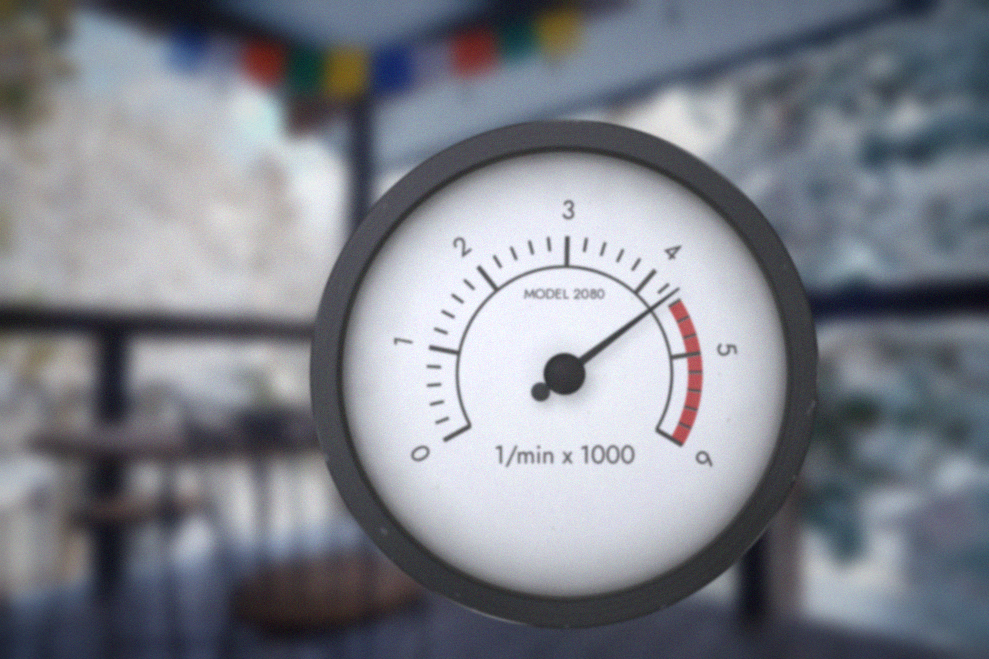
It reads value=4300 unit=rpm
